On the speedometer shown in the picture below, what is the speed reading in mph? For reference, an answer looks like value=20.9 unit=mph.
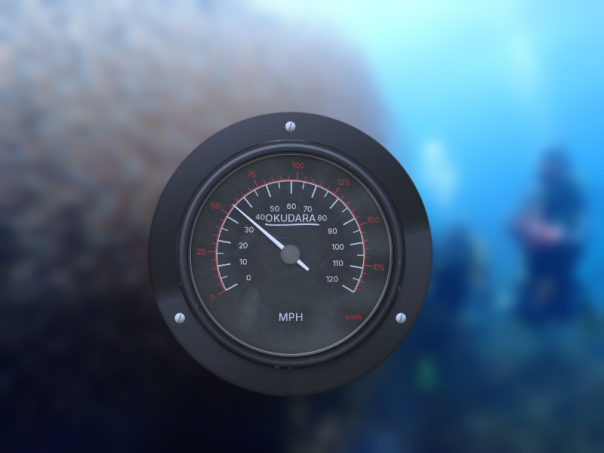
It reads value=35 unit=mph
